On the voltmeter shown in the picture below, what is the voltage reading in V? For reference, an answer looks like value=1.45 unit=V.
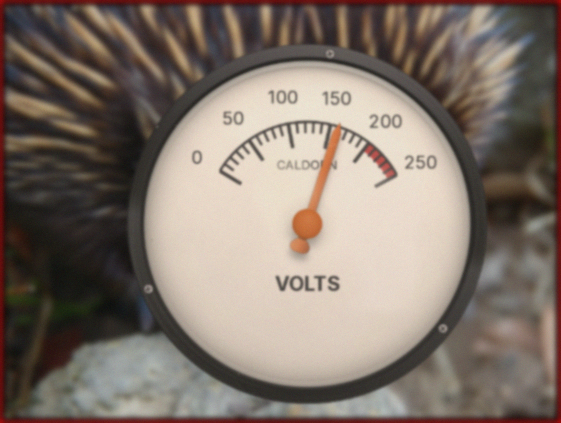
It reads value=160 unit=V
